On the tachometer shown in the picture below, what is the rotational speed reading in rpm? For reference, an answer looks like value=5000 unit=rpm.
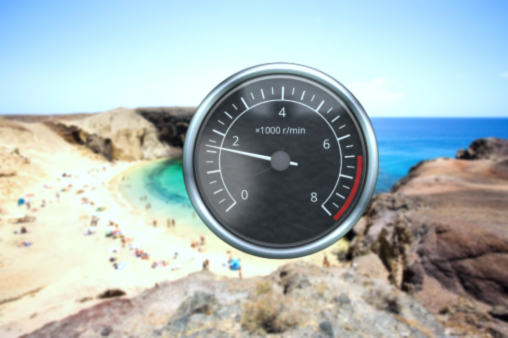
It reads value=1625 unit=rpm
